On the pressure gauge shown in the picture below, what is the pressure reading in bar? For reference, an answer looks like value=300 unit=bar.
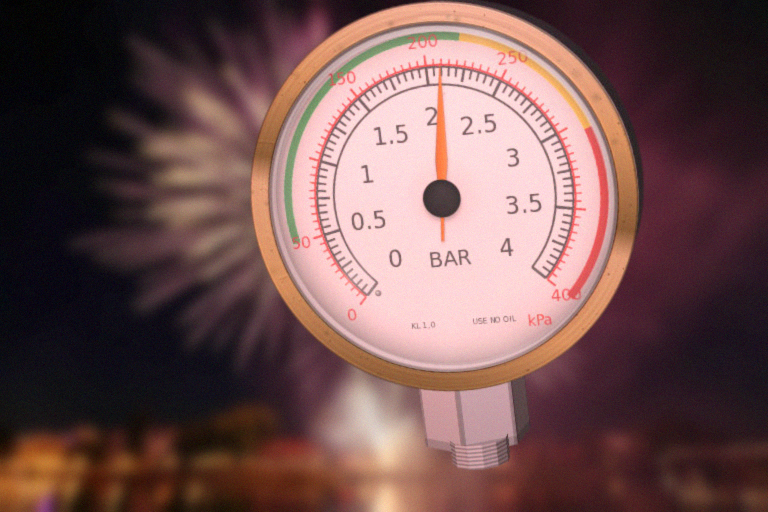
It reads value=2.1 unit=bar
